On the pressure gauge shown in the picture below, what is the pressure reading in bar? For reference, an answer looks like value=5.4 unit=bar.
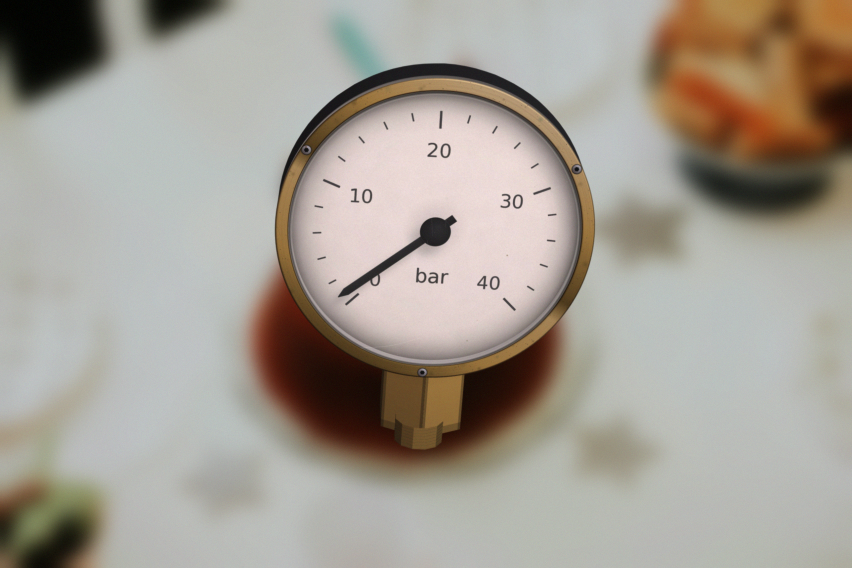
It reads value=1 unit=bar
